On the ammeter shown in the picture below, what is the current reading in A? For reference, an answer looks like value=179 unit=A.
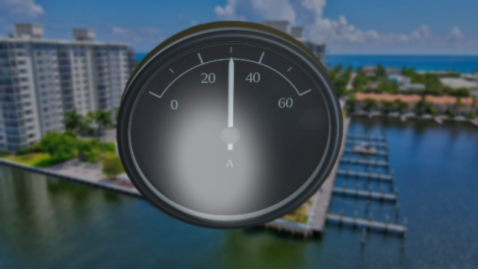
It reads value=30 unit=A
